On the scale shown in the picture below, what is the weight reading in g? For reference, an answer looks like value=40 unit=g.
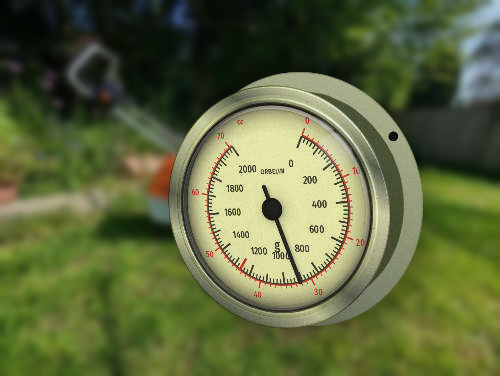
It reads value=900 unit=g
